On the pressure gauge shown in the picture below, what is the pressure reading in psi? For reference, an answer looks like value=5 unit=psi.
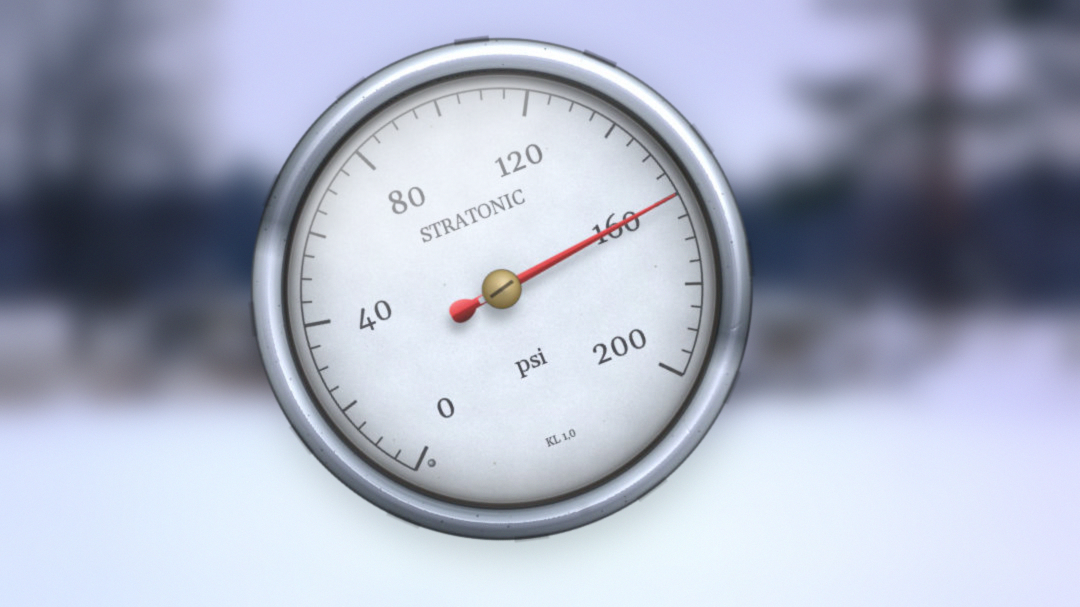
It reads value=160 unit=psi
